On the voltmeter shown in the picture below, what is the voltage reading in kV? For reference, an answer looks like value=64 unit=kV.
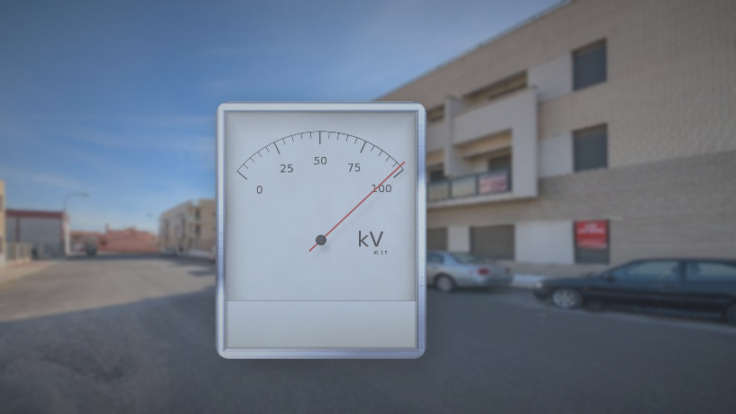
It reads value=97.5 unit=kV
